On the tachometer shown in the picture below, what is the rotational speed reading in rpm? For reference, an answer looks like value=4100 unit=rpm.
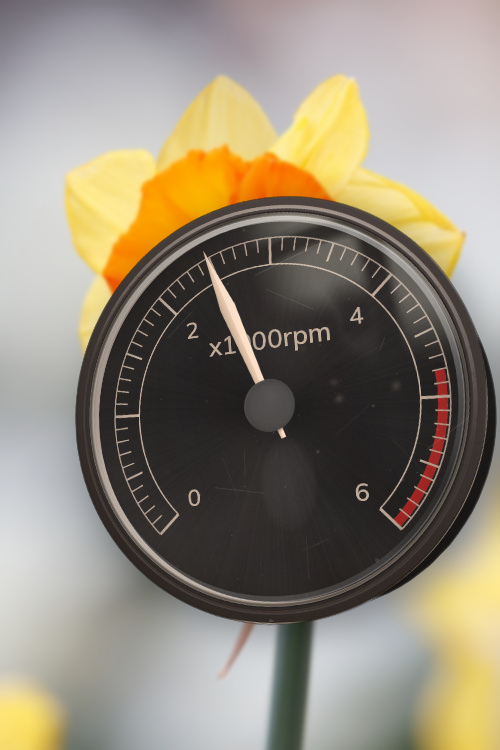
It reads value=2500 unit=rpm
